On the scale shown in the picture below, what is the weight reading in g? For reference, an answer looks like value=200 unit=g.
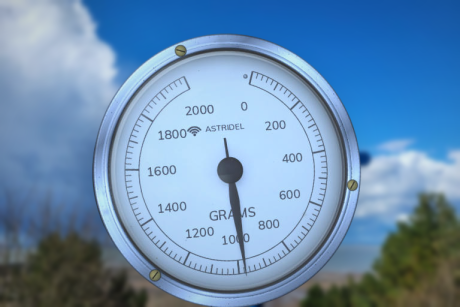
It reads value=980 unit=g
